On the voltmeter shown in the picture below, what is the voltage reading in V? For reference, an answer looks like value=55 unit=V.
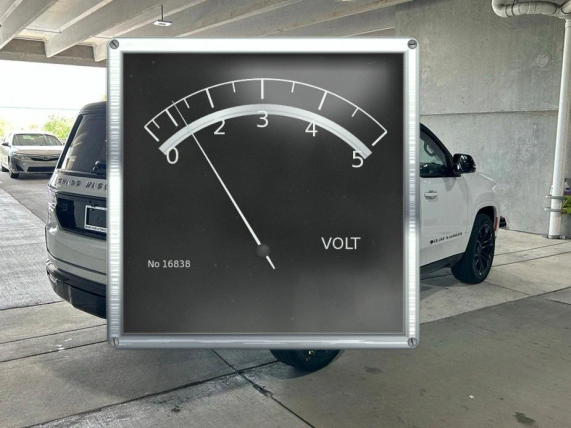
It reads value=1.25 unit=V
